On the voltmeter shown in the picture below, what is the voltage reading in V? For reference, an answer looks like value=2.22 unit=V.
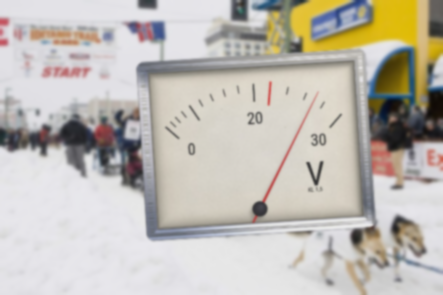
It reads value=27 unit=V
